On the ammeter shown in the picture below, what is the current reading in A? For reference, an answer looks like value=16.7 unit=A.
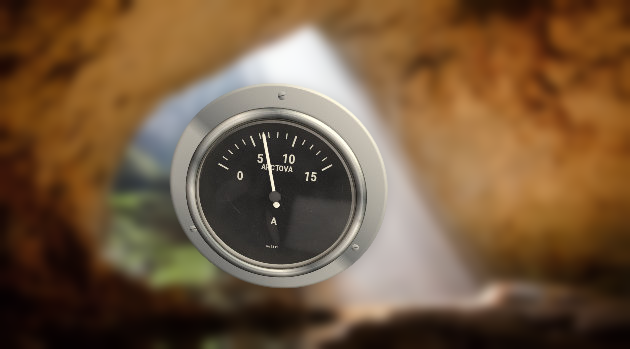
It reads value=6.5 unit=A
